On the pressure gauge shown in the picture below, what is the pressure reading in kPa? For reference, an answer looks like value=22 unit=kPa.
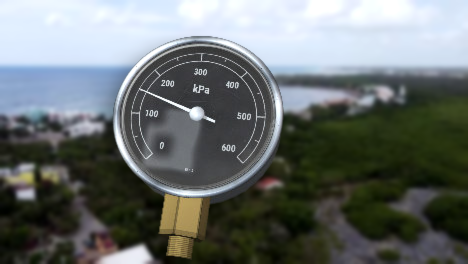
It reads value=150 unit=kPa
